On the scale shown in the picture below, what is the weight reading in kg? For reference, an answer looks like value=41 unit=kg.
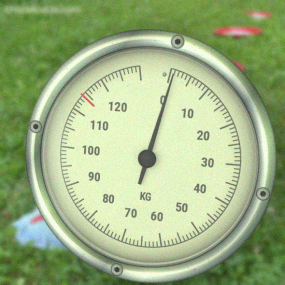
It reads value=1 unit=kg
